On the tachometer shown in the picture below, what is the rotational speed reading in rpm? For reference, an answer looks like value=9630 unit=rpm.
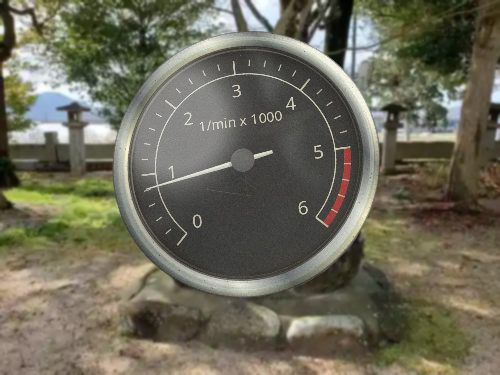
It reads value=800 unit=rpm
